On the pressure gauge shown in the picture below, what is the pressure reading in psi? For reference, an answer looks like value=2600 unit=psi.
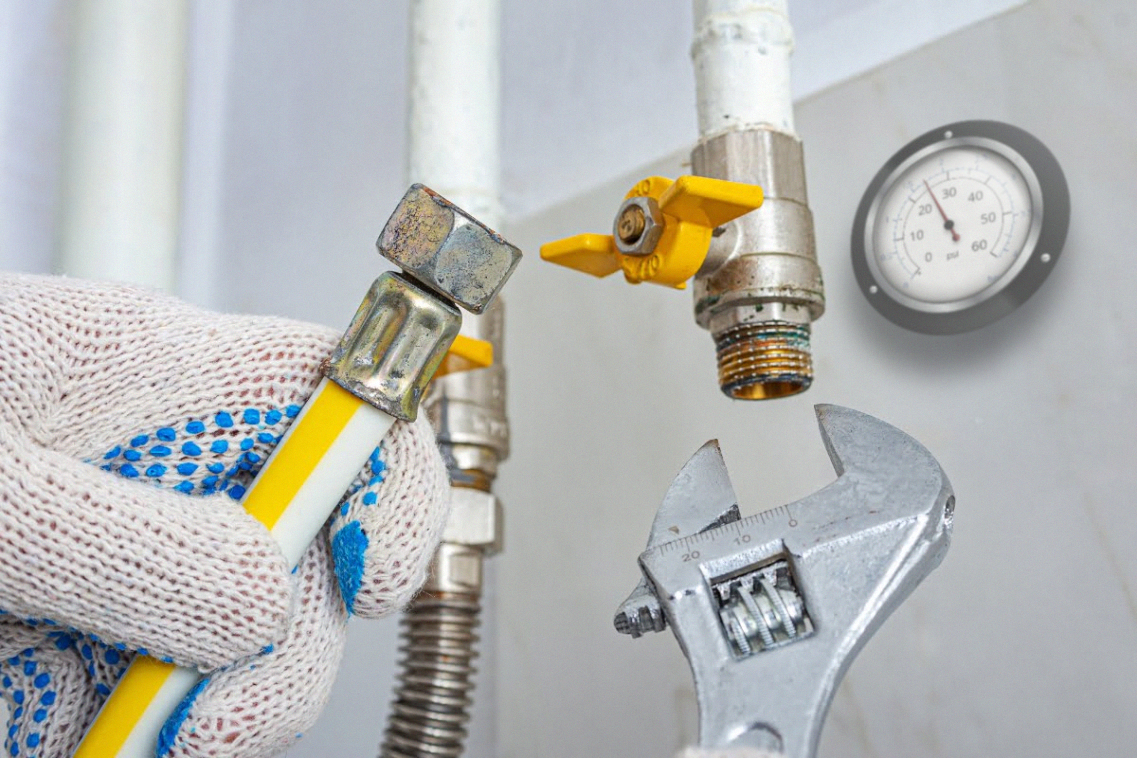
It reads value=25 unit=psi
